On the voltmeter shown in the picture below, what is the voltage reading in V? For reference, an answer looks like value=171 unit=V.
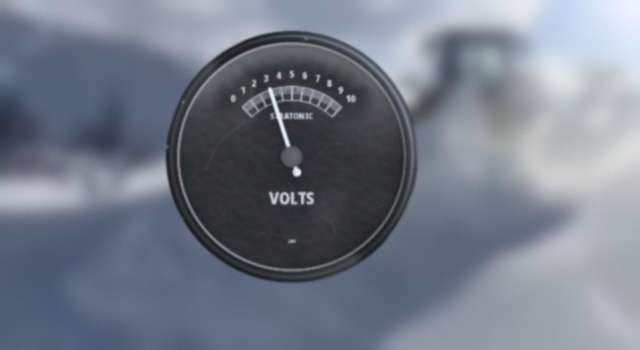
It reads value=3 unit=V
